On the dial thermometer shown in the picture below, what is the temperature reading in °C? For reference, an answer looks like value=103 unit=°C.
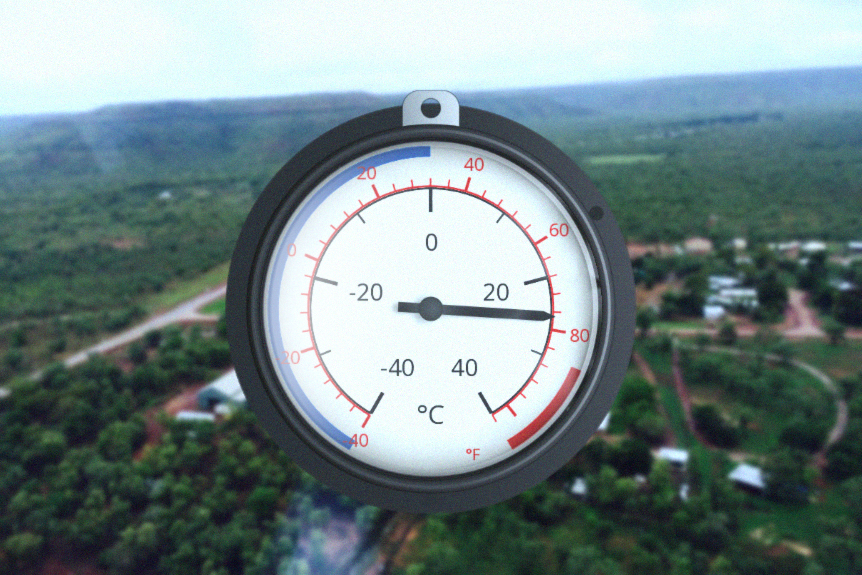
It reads value=25 unit=°C
